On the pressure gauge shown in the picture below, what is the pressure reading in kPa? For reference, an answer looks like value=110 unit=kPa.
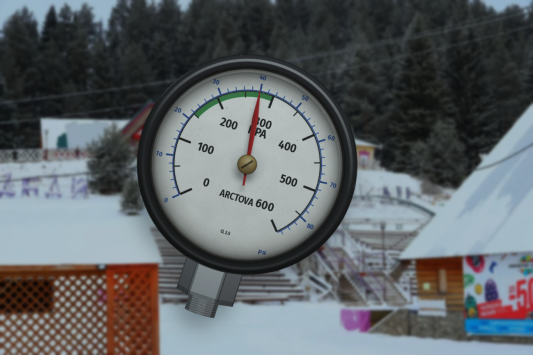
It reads value=275 unit=kPa
